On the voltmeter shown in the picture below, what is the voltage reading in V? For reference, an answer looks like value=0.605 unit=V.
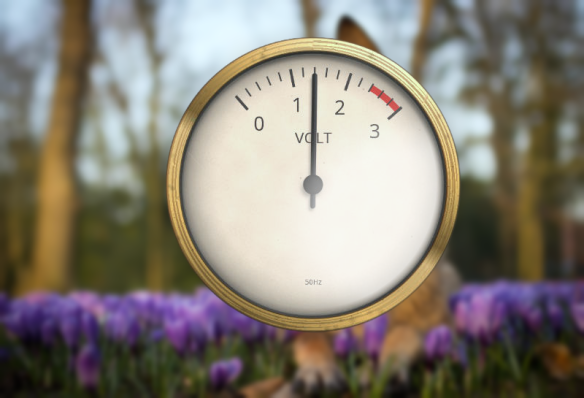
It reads value=1.4 unit=V
